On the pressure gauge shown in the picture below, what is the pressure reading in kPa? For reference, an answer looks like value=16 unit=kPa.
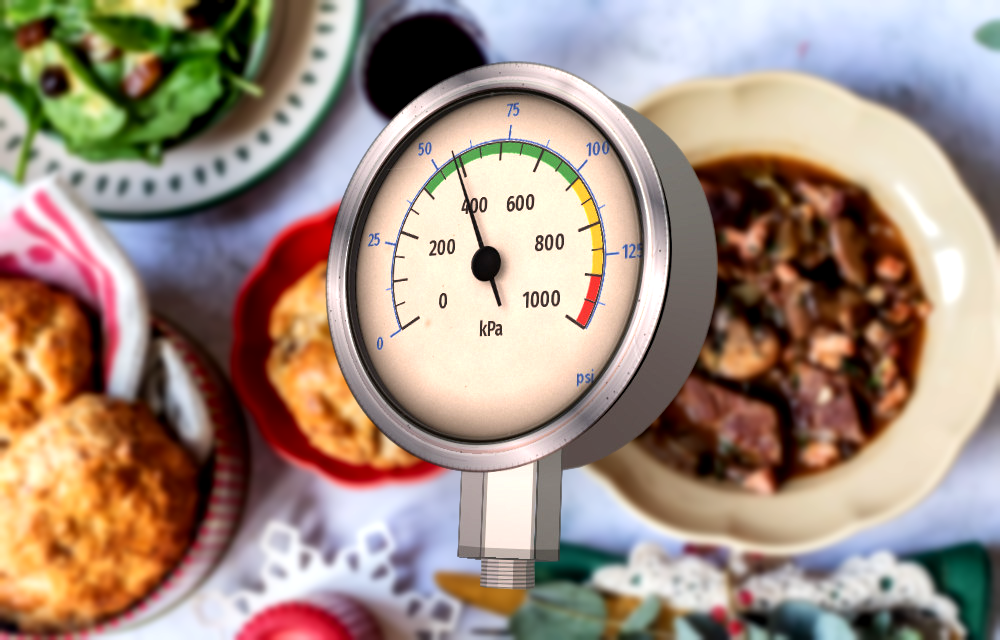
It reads value=400 unit=kPa
